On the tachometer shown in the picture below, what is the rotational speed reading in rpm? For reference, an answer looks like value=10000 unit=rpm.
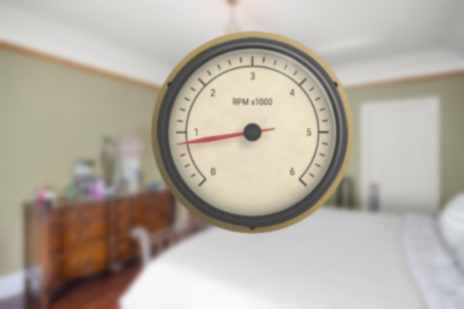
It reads value=800 unit=rpm
